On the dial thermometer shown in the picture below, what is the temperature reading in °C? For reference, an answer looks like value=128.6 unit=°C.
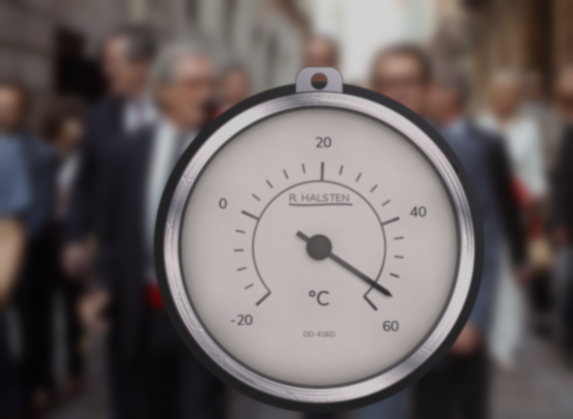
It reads value=56 unit=°C
